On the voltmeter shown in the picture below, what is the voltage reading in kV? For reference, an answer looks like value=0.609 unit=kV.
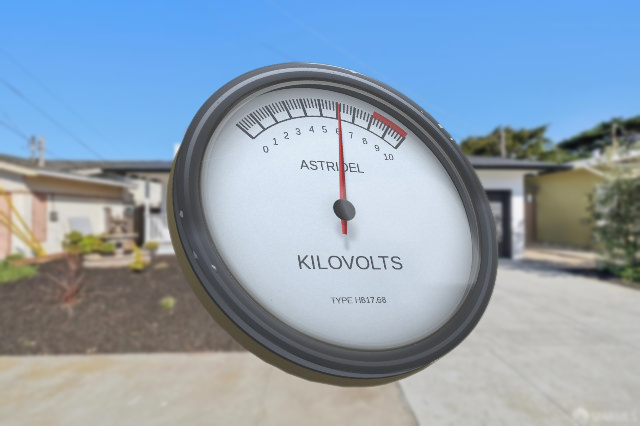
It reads value=6 unit=kV
